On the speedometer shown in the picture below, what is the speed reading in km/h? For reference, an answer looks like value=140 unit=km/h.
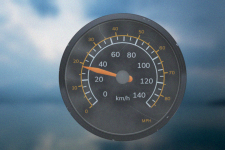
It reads value=30 unit=km/h
